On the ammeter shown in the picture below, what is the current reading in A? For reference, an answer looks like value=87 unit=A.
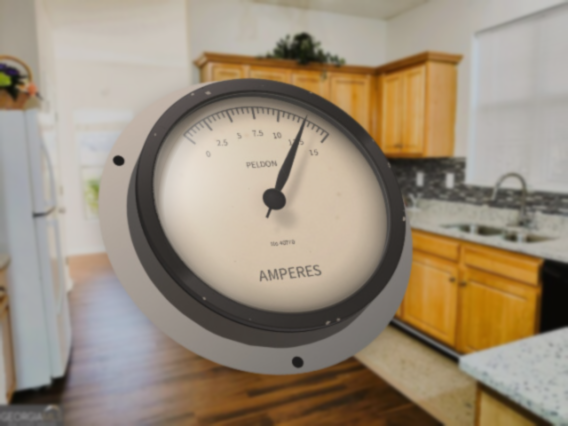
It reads value=12.5 unit=A
